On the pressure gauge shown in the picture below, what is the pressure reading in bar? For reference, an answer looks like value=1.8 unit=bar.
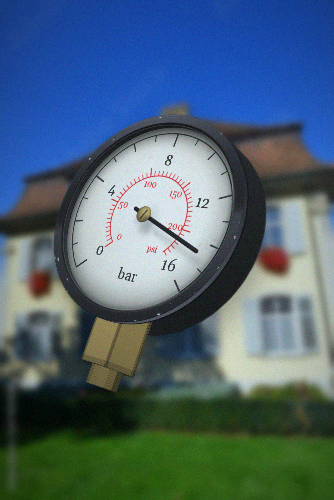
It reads value=14.5 unit=bar
